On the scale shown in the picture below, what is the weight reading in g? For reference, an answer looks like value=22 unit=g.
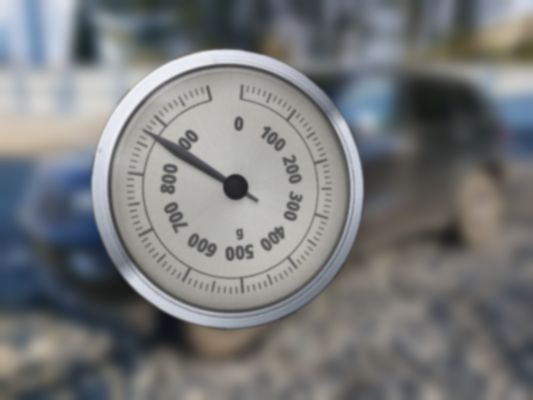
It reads value=870 unit=g
